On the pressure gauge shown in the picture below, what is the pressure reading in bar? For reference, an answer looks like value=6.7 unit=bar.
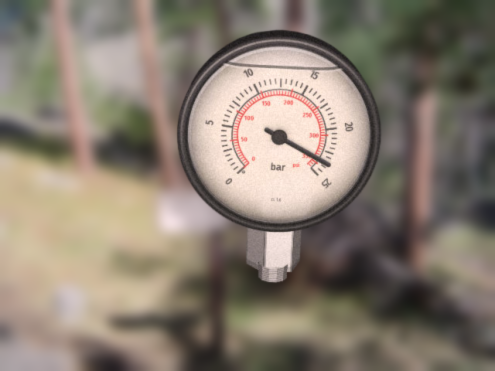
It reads value=23.5 unit=bar
